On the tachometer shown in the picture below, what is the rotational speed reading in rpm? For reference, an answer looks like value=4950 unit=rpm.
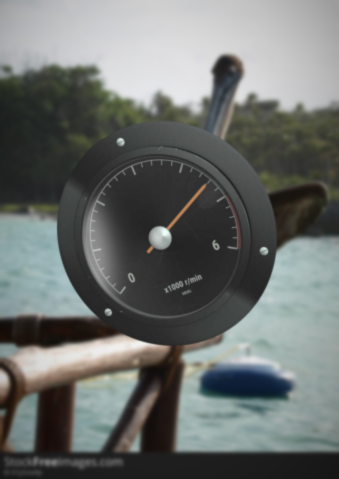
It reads value=4600 unit=rpm
